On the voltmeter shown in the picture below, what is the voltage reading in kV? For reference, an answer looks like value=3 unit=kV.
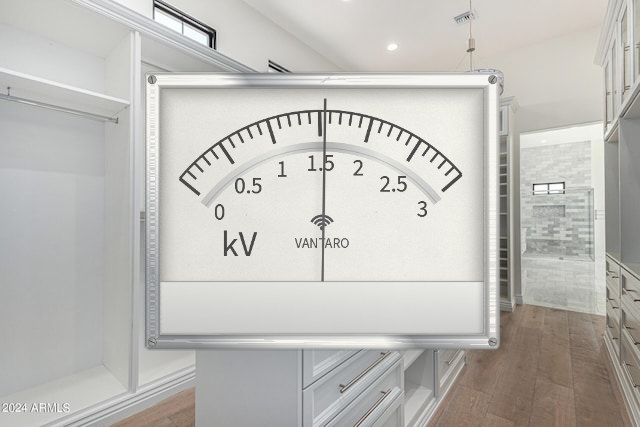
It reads value=1.55 unit=kV
